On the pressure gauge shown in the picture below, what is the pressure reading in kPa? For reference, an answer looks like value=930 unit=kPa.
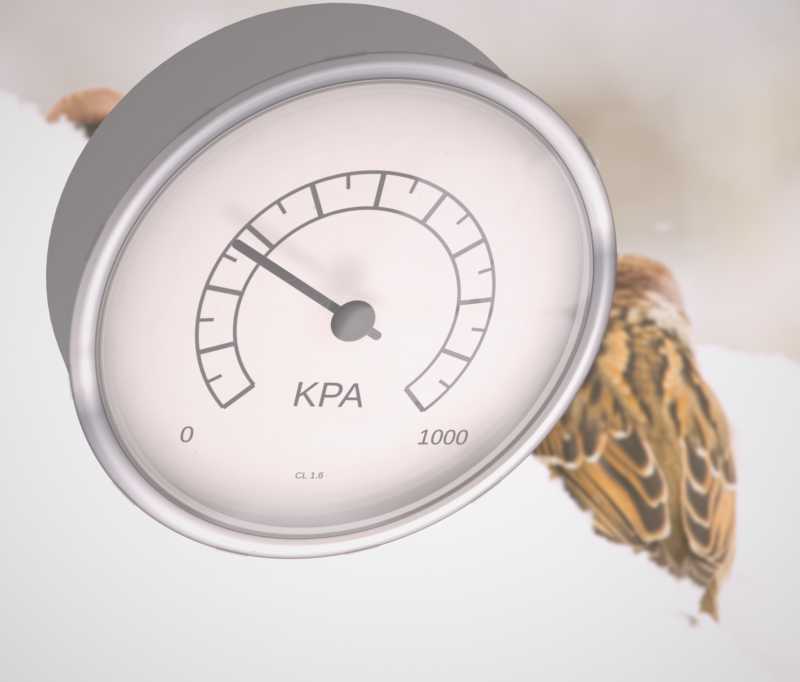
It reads value=275 unit=kPa
